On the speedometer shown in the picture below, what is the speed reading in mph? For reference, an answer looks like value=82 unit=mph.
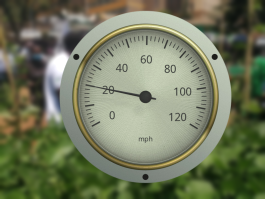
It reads value=20 unit=mph
